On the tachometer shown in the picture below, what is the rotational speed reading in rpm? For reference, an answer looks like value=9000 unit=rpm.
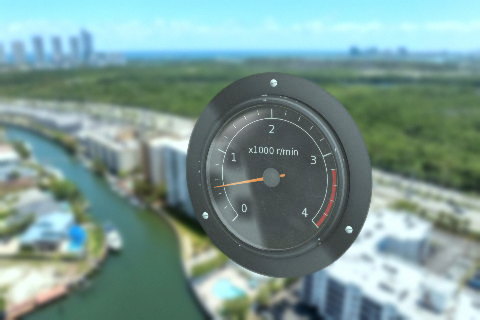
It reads value=500 unit=rpm
